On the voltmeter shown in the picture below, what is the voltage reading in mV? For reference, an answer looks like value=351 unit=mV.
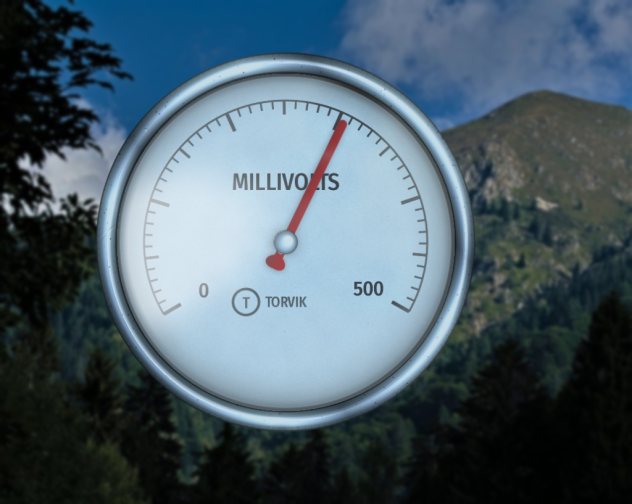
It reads value=305 unit=mV
